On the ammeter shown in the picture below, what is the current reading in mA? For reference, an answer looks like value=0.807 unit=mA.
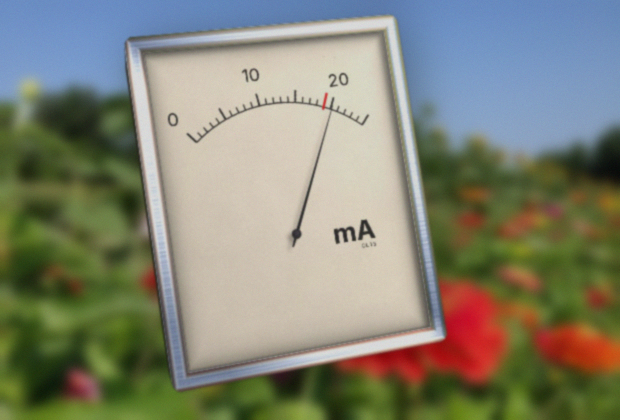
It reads value=20 unit=mA
